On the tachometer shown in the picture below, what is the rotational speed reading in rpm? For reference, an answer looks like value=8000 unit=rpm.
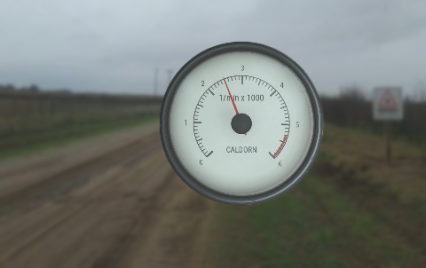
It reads value=2500 unit=rpm
